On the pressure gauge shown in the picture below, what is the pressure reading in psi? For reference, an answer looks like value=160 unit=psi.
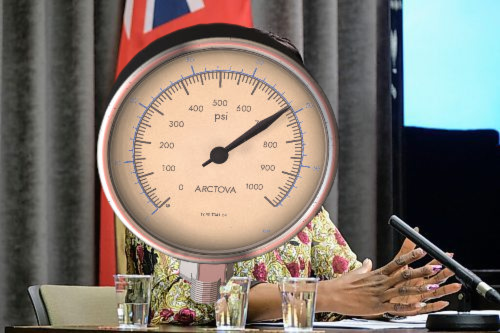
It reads value=700 unit=psi
